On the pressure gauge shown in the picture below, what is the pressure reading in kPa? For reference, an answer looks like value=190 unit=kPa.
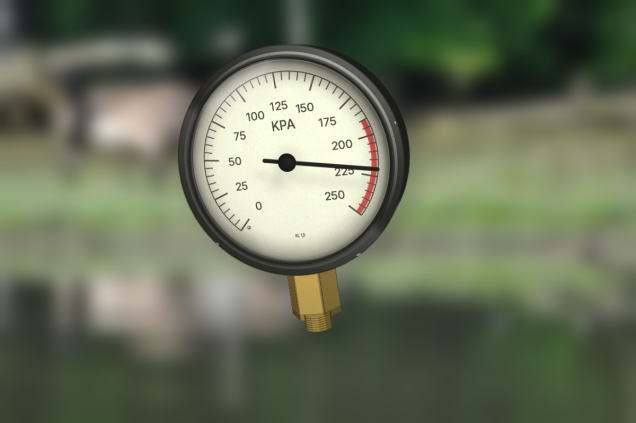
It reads value=220 unit=kPa
